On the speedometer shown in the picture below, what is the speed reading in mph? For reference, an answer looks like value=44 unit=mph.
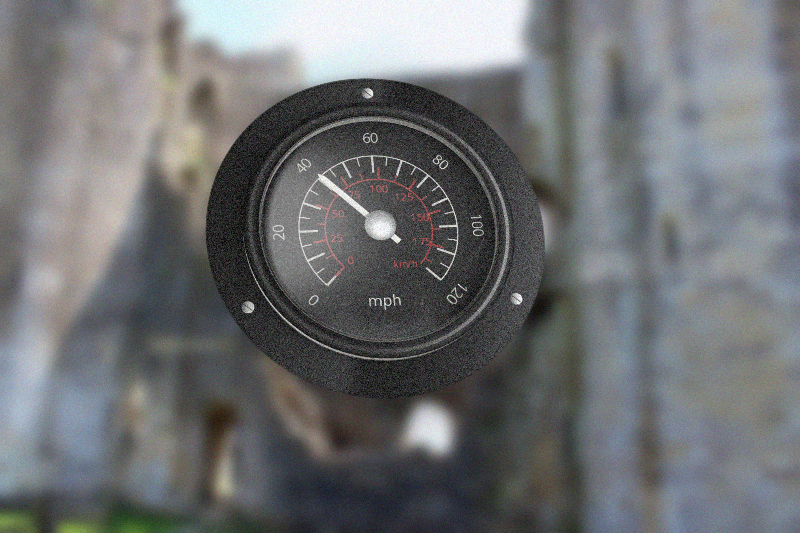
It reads value=40 unit=mph
